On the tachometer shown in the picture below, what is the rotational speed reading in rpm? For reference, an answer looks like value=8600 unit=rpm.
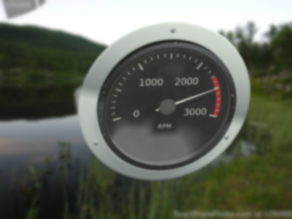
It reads value=2500 unit=rpm
